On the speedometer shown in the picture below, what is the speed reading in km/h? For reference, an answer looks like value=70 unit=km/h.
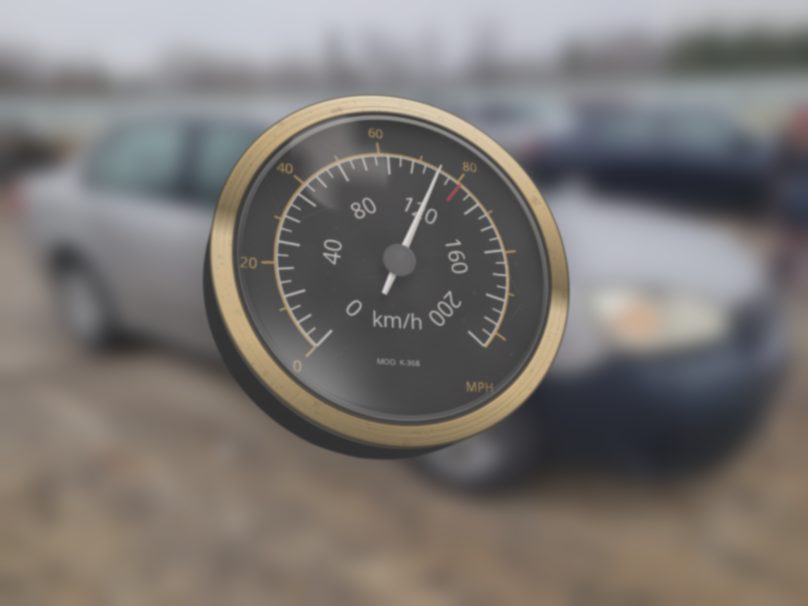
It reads value=120 unit=km/h
